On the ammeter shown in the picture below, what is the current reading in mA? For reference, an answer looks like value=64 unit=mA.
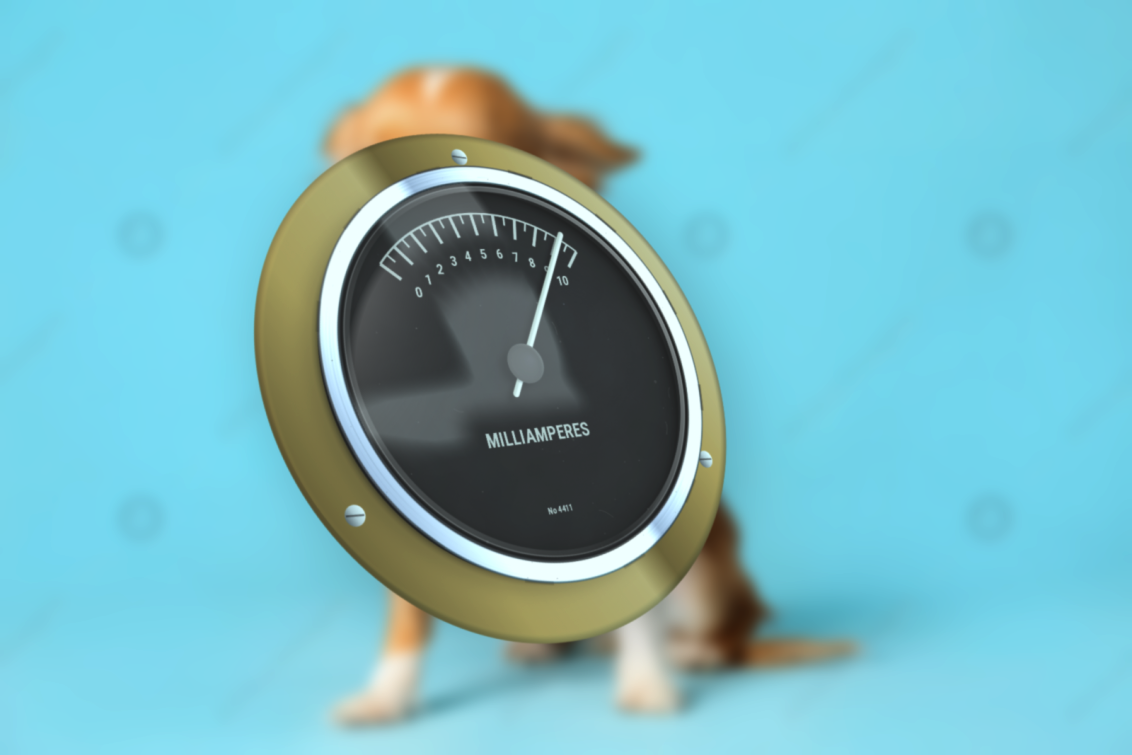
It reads value=9 unit=mA
